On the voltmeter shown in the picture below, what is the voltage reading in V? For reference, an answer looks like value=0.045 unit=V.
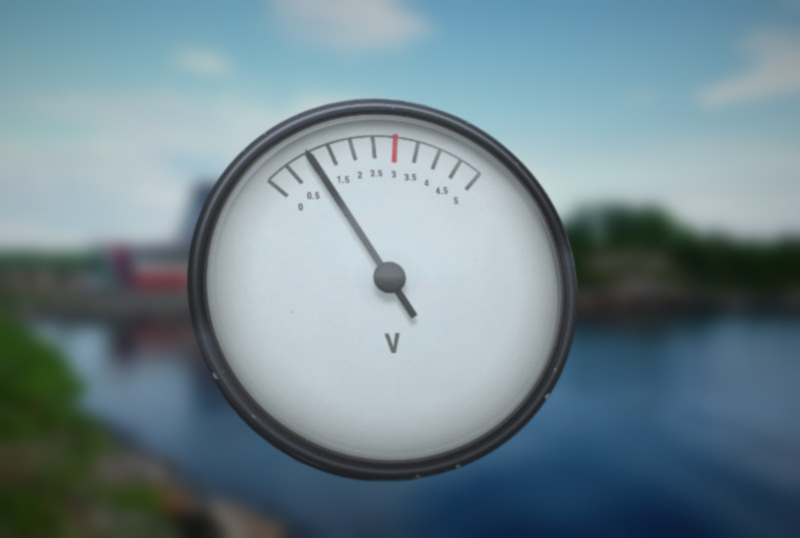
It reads value=1 unit=V
